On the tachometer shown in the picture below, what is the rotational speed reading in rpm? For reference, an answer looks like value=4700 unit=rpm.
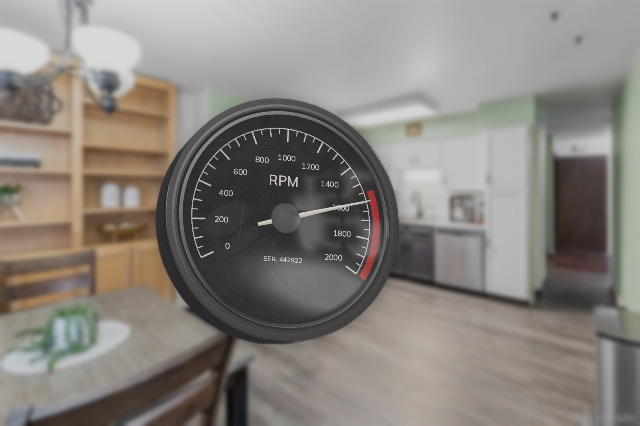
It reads value=1600 unit=rpm
